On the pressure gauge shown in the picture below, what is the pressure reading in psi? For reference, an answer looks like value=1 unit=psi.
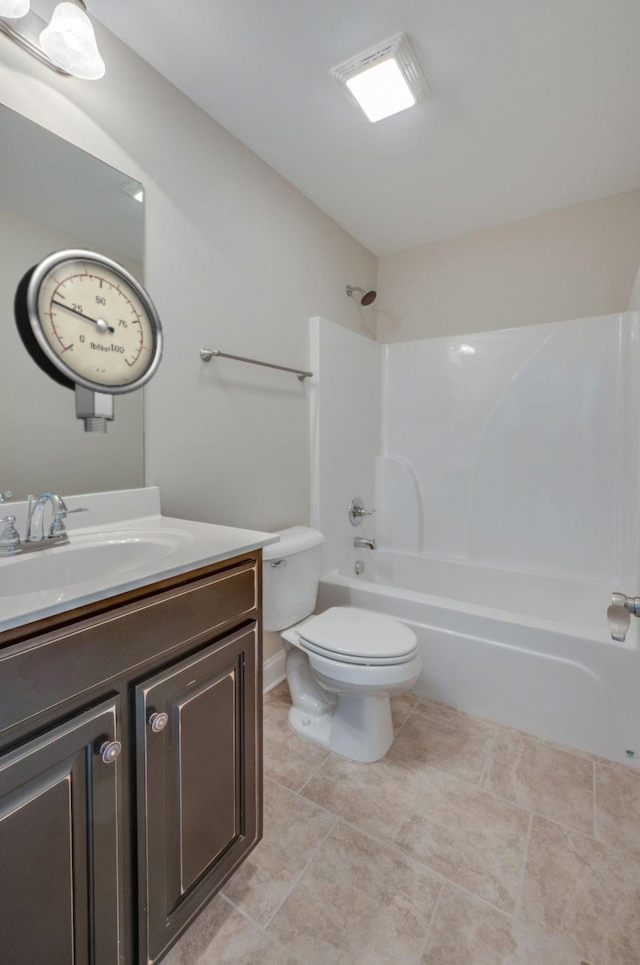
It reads value=20 unit=psi
